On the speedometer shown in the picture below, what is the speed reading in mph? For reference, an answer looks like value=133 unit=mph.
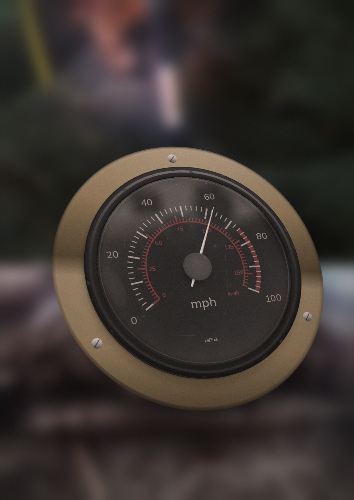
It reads value=62 unit=mph
